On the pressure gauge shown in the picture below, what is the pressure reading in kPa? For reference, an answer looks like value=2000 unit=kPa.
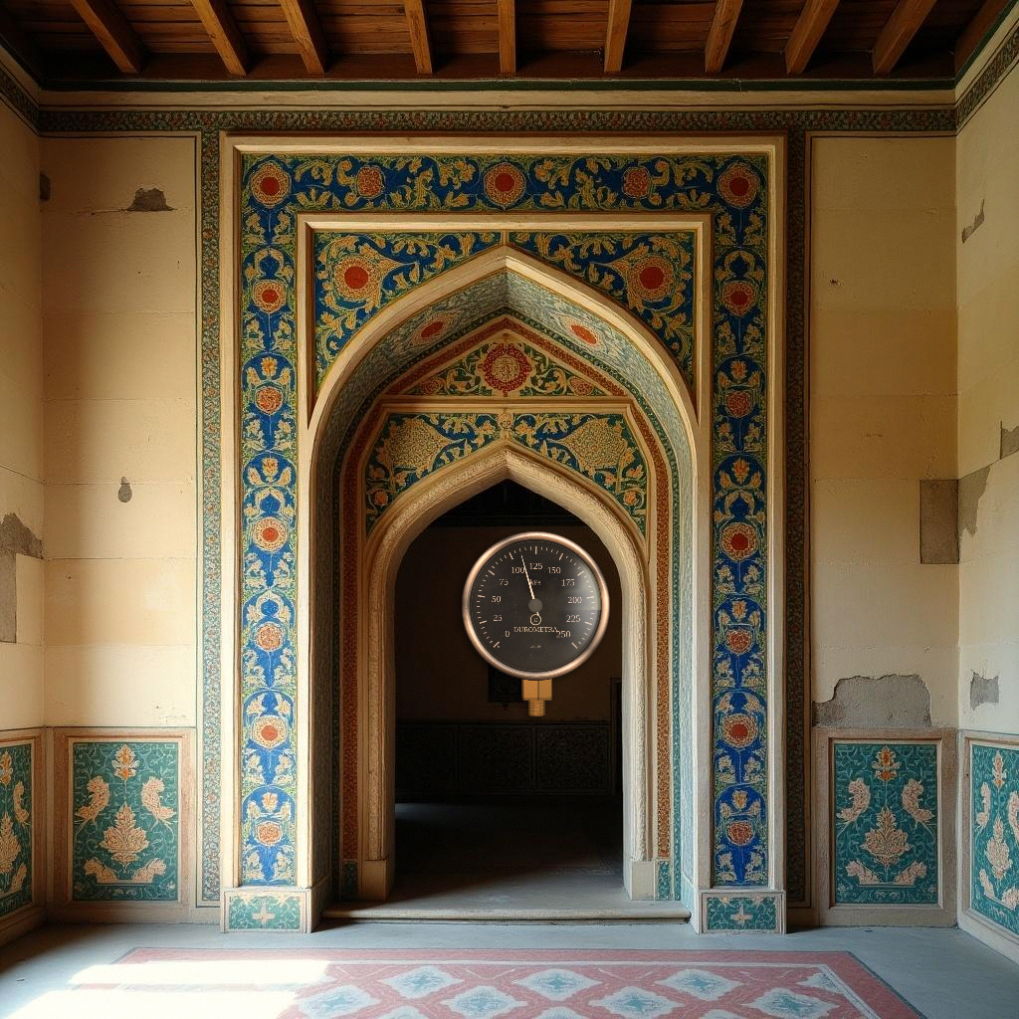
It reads value=110 unit=kPa
